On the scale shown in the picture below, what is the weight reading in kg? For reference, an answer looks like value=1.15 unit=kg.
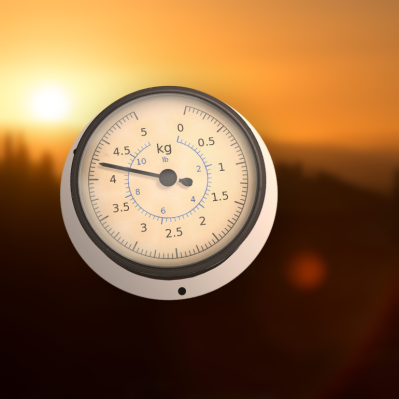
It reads value=4.2 unit=kg
